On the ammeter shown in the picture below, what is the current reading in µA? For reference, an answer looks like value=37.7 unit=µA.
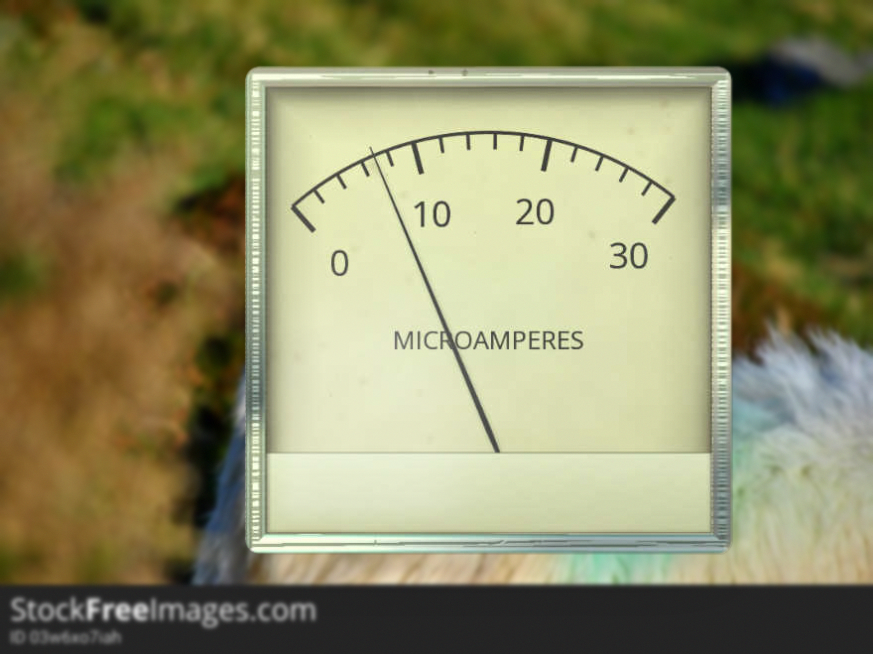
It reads value=7 unit=µA
